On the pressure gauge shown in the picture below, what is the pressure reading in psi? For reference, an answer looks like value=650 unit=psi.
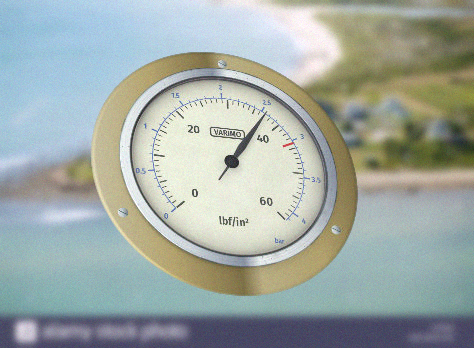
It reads value=37 unit=psi
